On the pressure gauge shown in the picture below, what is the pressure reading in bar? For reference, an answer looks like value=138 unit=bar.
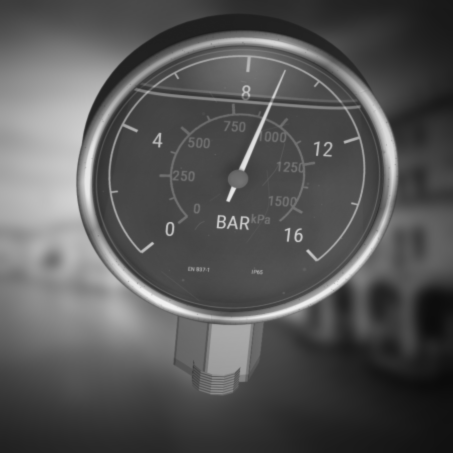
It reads value=9 unit=bar
